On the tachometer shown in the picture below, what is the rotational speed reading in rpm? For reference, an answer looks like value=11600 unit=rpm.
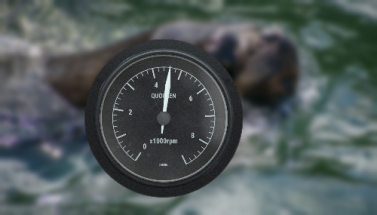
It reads value=4600 unit=rpm
